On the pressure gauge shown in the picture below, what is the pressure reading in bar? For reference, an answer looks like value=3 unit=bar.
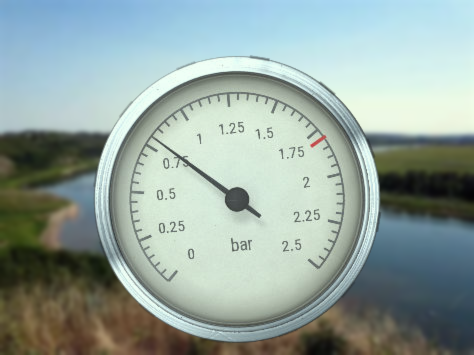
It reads value=0.8 unit=bar
